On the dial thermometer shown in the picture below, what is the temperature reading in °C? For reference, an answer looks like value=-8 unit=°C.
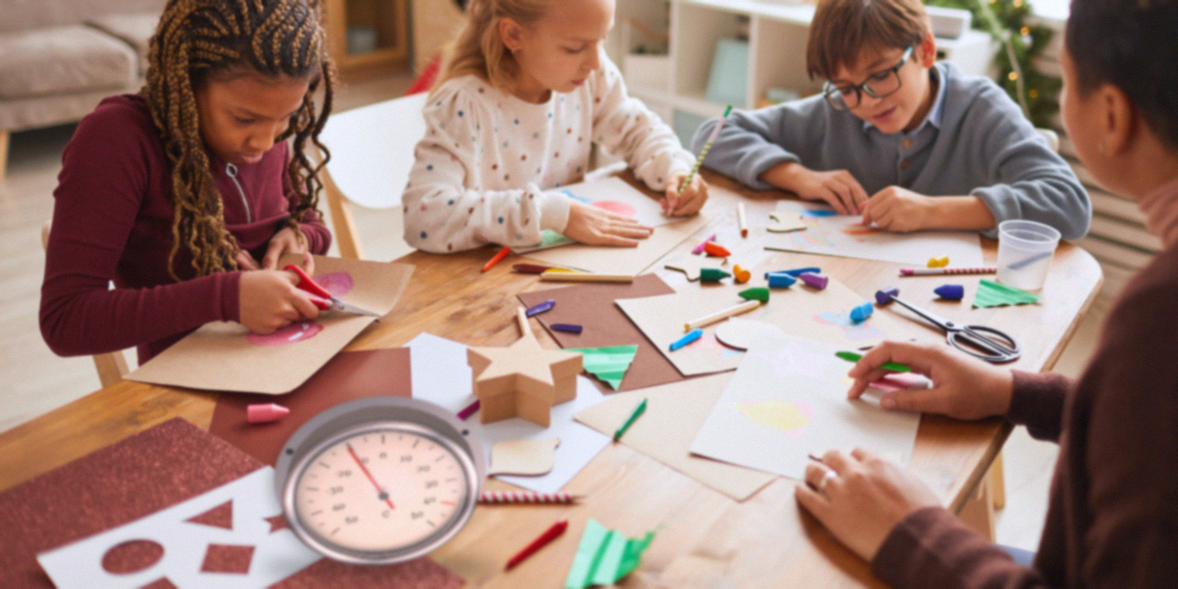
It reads value=-10 unit=°C
